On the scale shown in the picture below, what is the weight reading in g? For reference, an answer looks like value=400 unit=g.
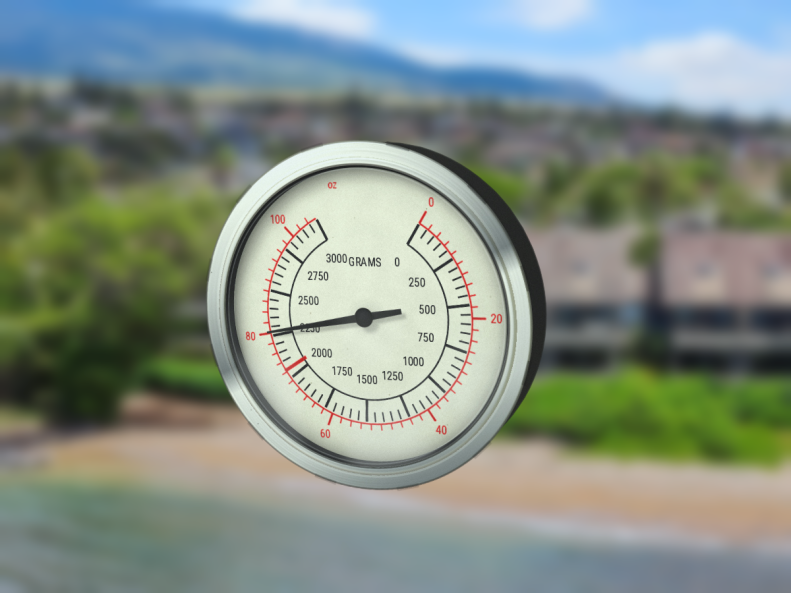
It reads value=2275 unit=g
